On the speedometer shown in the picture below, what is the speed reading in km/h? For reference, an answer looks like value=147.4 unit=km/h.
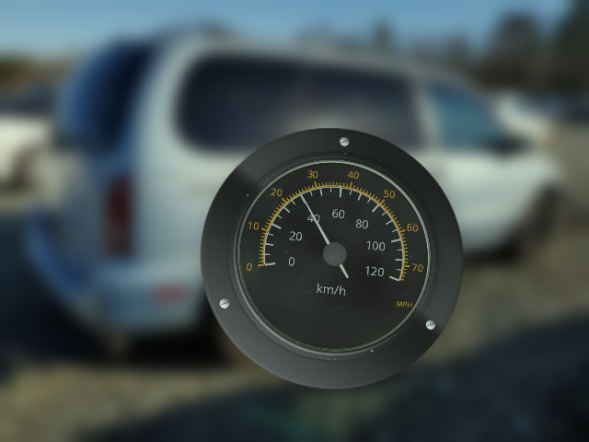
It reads value=40 unit=km/h
